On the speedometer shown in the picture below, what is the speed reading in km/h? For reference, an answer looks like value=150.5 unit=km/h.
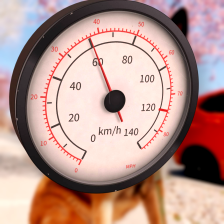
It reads value=60 unit=km/h
